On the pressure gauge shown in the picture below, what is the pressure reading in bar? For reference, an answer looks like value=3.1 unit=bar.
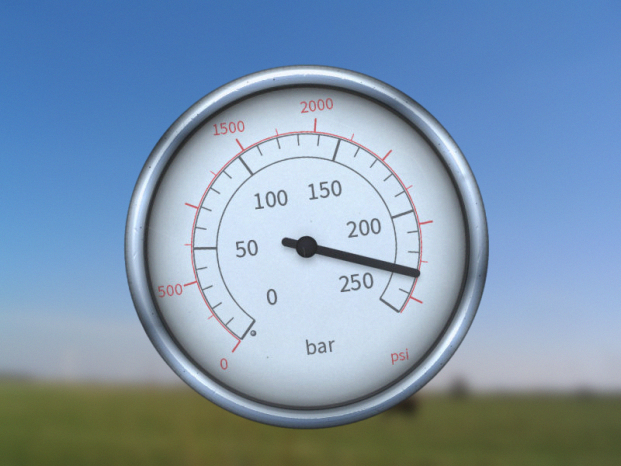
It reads value=230 unit=bar
